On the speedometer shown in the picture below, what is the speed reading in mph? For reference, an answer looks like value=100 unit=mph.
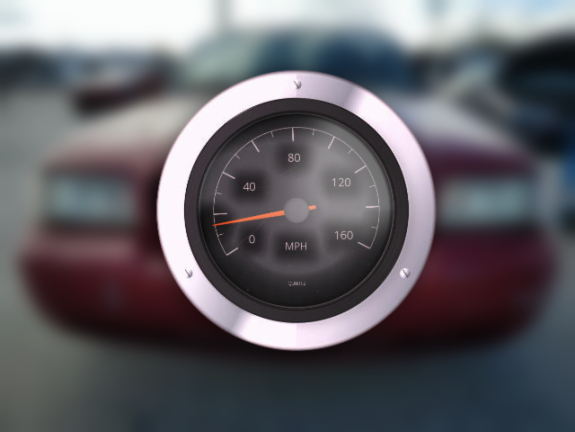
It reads value=15 unit=mph
